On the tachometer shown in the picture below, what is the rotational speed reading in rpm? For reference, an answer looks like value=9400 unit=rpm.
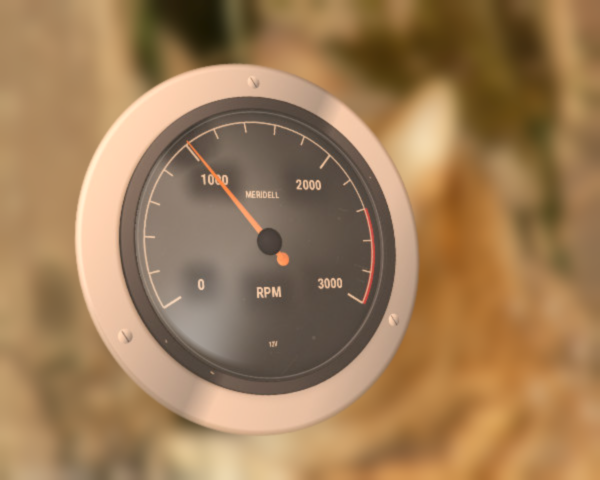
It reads value=1000 unit=rpm
